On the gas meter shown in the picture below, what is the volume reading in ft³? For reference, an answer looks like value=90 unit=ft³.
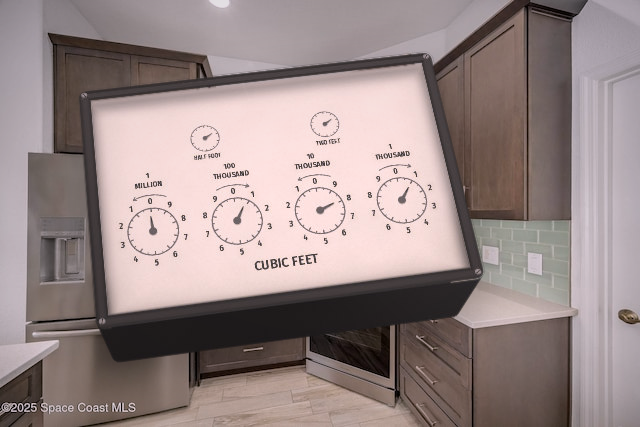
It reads value=8100 unit=ft³
